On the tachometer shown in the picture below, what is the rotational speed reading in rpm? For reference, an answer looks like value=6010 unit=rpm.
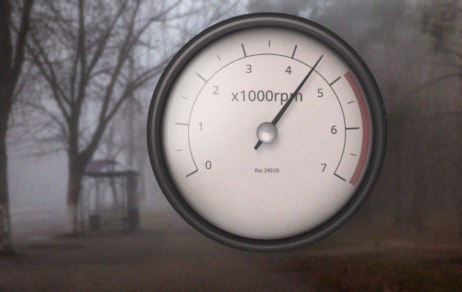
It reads value=4500 unit=rpm
